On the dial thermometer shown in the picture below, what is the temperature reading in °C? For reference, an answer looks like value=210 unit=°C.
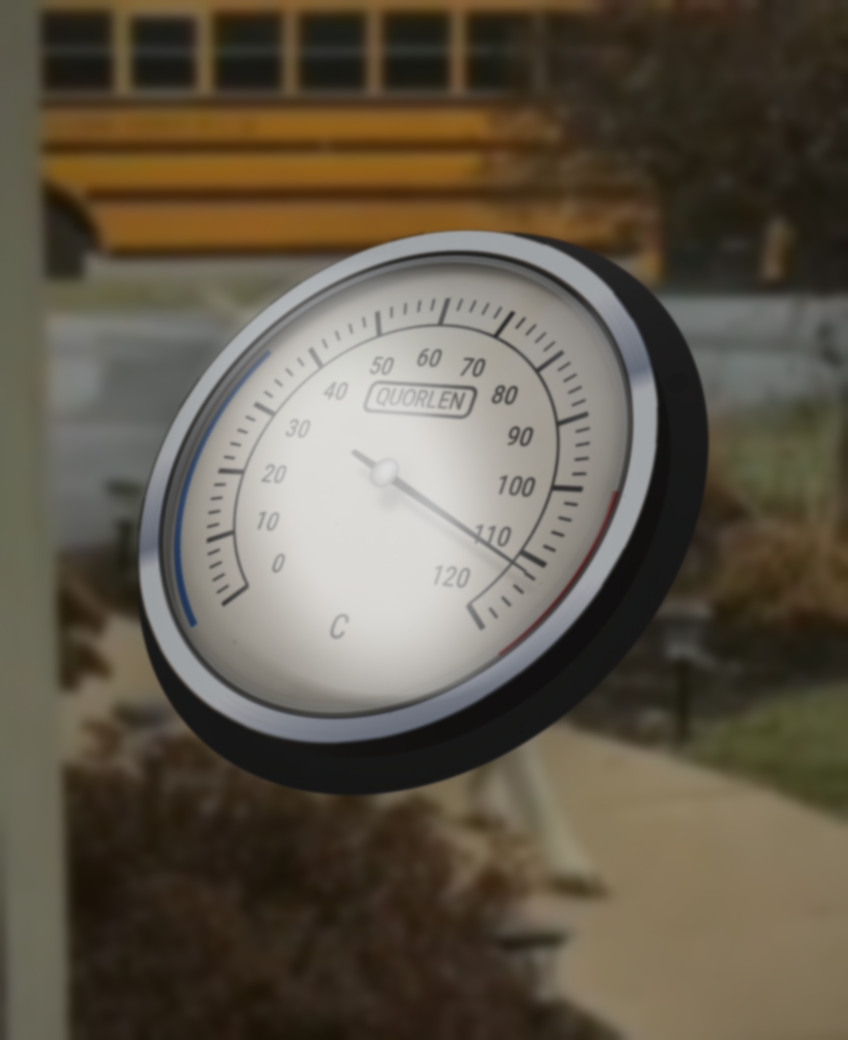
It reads value=112 unit=°C
